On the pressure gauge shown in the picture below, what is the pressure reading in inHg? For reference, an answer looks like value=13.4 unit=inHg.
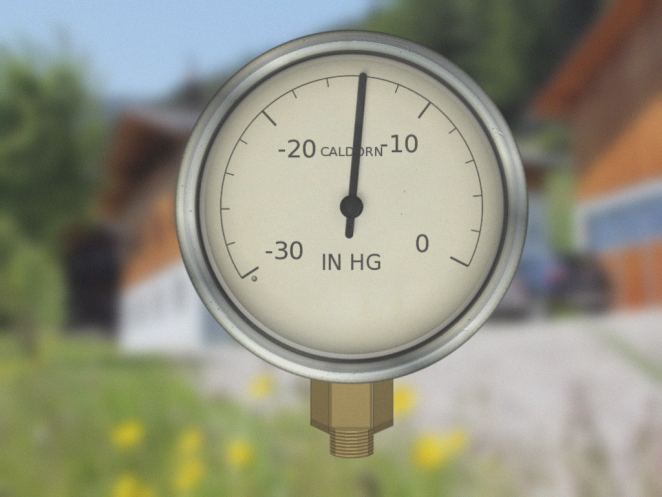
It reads value=-14 unit=inHg
